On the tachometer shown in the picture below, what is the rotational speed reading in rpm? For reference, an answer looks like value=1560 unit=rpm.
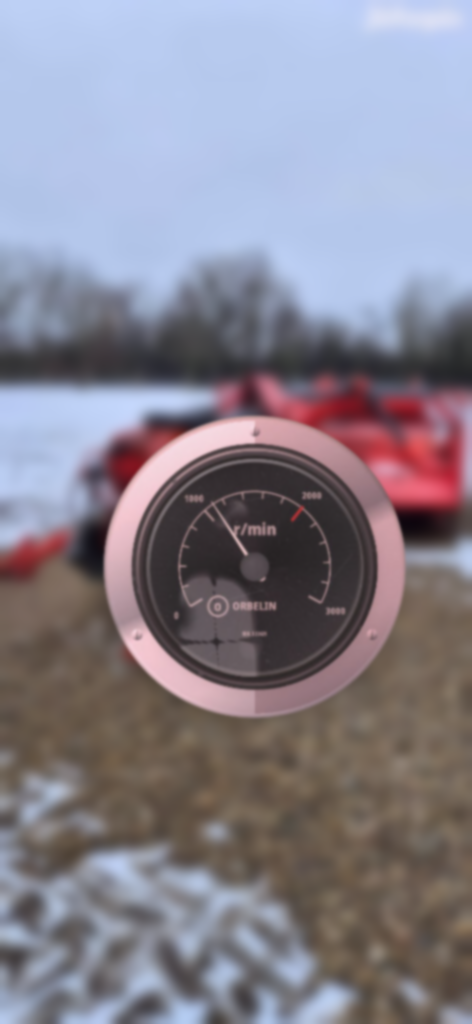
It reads value=1100 unit=rpm
